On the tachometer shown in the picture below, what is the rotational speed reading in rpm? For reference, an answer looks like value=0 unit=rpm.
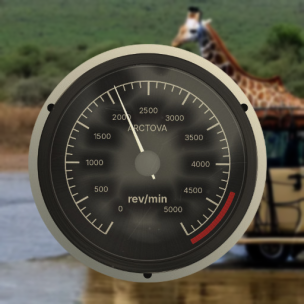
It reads value=2100 unit=rpm
